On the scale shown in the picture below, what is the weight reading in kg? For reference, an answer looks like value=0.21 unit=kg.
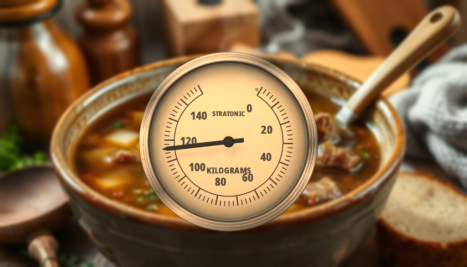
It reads value=116 unit=kg
